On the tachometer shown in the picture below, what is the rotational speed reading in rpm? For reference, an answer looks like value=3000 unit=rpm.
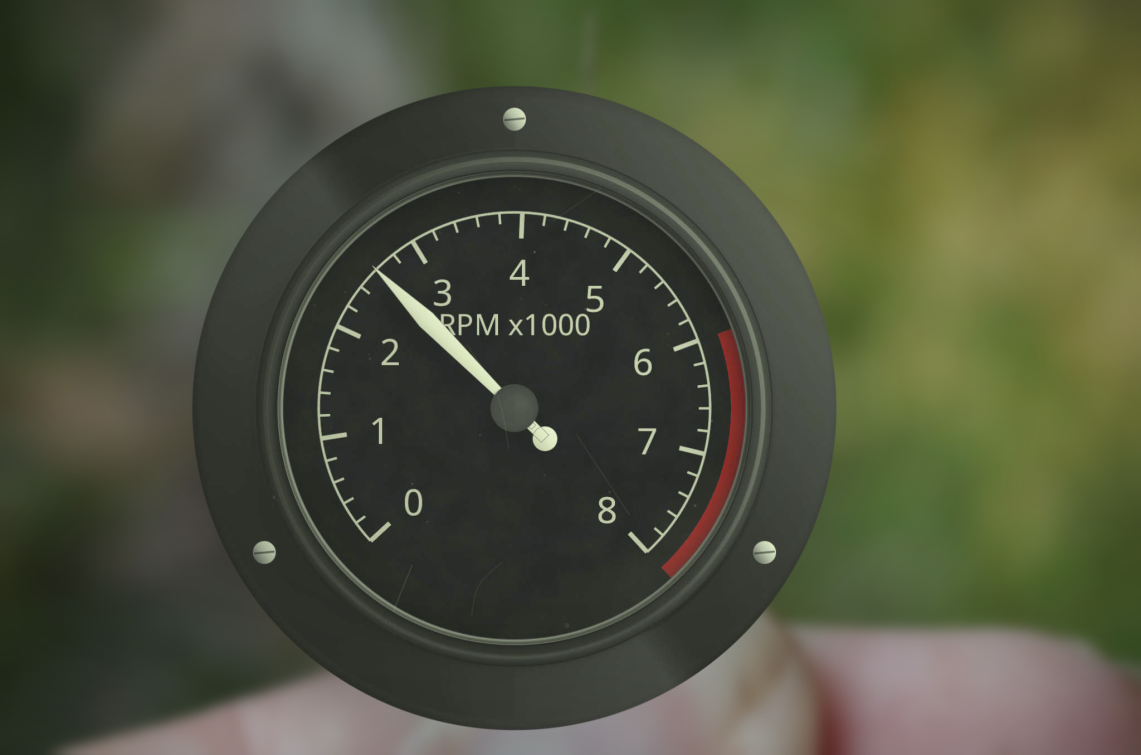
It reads value=2600 unit=rpm
